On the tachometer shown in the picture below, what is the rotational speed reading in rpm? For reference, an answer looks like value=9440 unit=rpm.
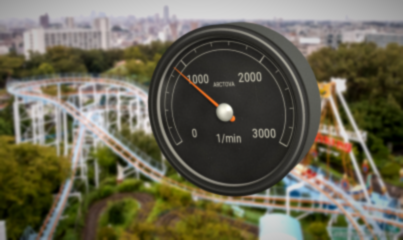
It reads value=900 unit=rpm
